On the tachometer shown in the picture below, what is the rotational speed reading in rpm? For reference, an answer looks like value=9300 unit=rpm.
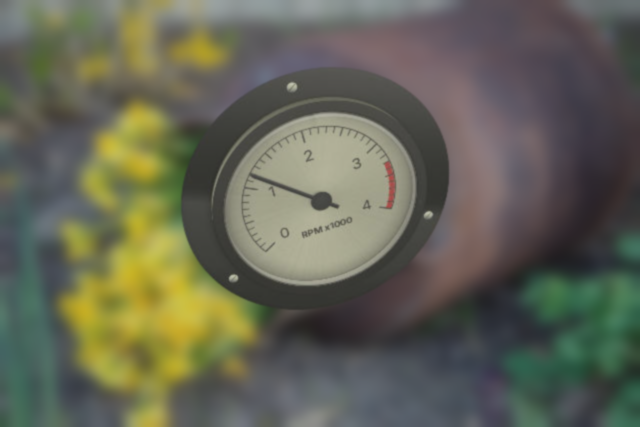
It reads value=1200 unit=rpm
